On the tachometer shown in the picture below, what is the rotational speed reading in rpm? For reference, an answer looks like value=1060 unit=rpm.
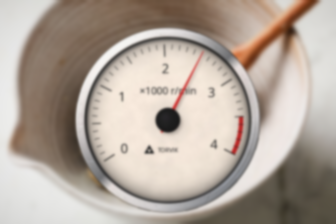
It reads value=2500 unit=rpm
